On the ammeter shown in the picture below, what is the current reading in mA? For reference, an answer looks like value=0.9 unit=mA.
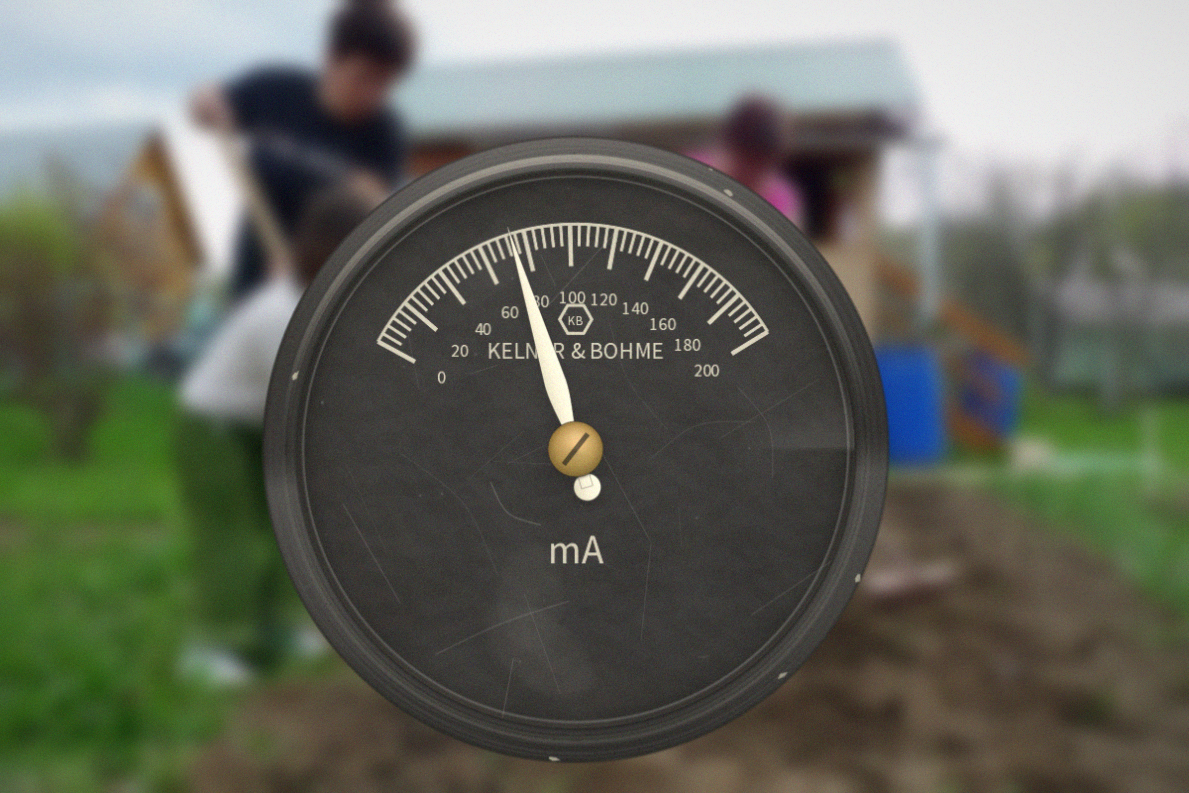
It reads value=74 unit=mA
